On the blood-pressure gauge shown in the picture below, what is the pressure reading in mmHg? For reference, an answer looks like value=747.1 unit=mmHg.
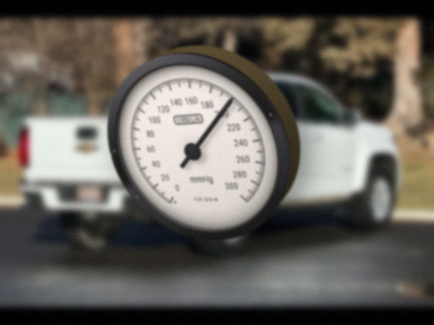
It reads value=200 unit=mmHg
